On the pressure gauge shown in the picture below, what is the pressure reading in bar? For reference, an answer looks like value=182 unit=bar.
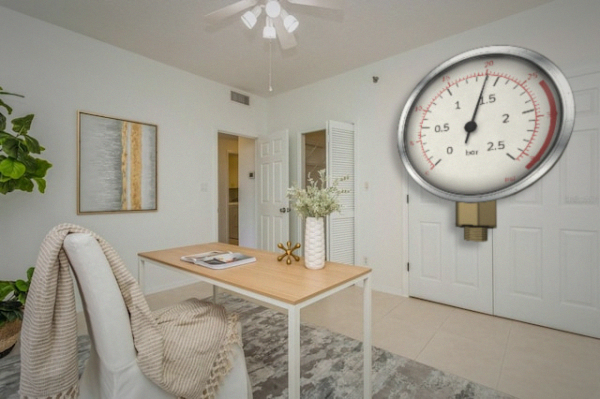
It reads value=1.4 unit=bar
